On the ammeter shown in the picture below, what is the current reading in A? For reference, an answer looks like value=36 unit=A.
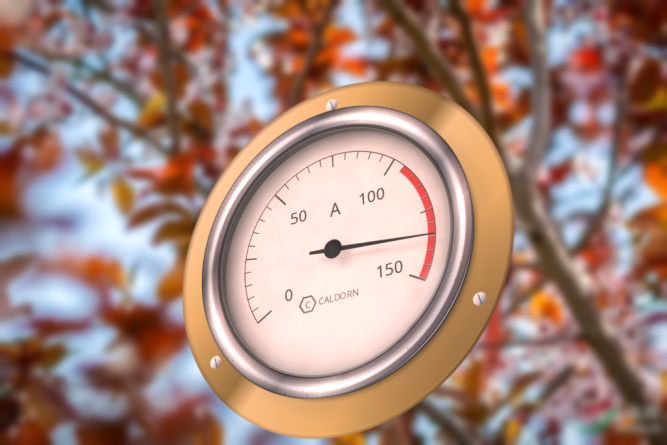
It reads value=135 unit=A
